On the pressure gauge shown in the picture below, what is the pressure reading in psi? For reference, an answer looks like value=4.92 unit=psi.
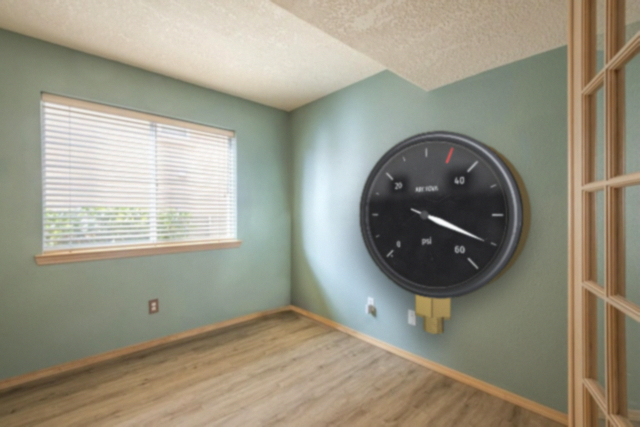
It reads value=55 unit=psi
